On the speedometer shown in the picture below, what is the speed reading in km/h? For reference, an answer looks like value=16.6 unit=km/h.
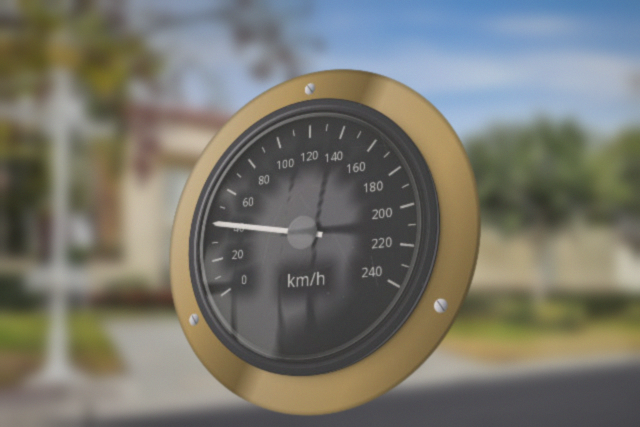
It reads value=40 unit=km/h
